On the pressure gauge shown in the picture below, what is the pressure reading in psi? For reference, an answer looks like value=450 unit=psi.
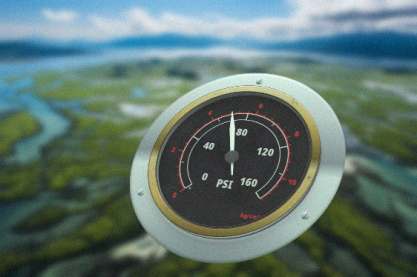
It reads value=70 unit=psi
